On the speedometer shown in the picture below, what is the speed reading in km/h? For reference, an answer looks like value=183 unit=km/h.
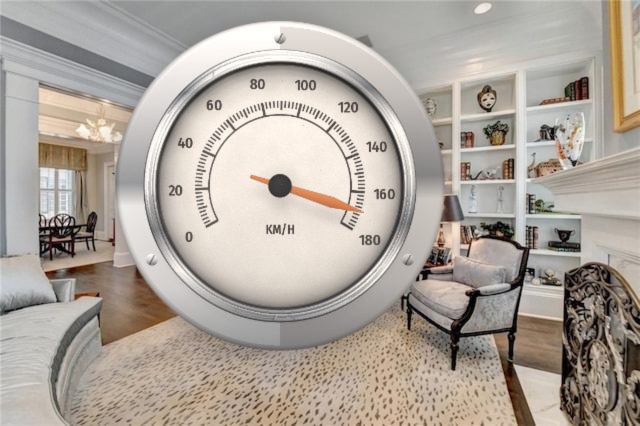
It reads value=170 unit=km/h
